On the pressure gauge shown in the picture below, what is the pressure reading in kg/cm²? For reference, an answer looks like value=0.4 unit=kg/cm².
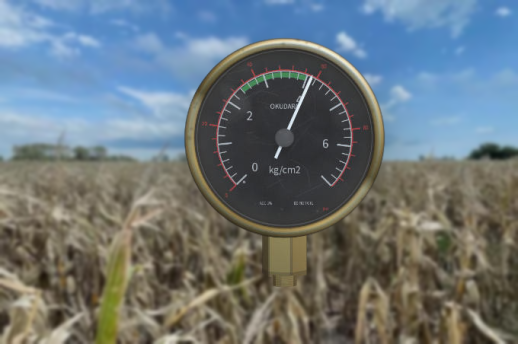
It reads value=4.1 unit=kg/cm²
